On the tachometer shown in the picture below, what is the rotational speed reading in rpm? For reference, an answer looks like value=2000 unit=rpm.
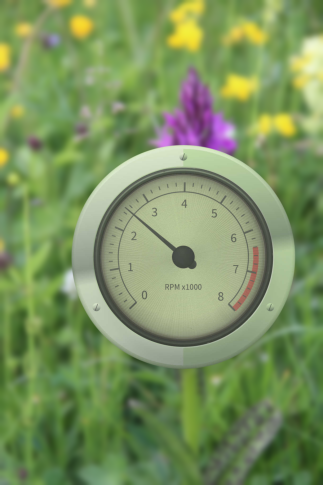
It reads value=2500 unit=rpm
